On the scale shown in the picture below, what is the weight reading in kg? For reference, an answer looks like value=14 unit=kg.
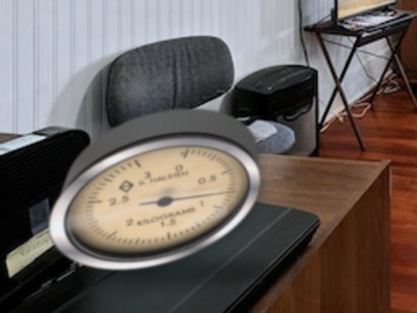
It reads value=0.75 unit=kg
